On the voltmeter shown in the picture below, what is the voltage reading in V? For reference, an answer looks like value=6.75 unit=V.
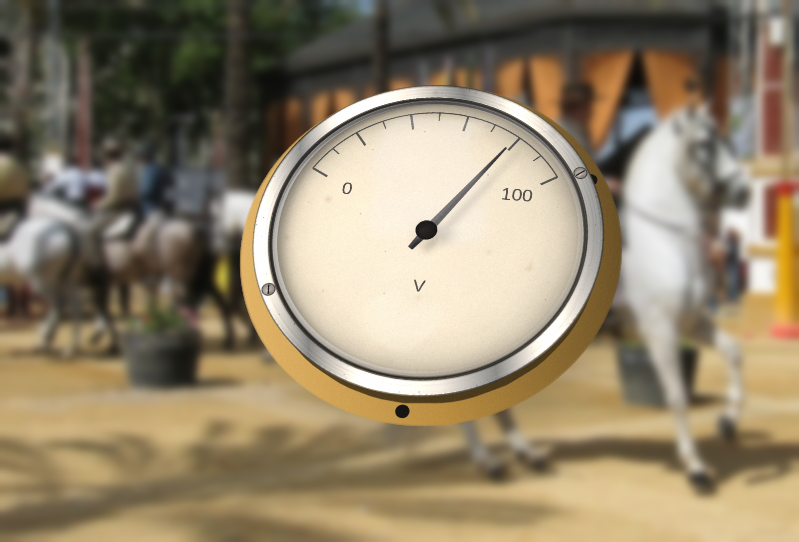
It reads value=80 unit=V
